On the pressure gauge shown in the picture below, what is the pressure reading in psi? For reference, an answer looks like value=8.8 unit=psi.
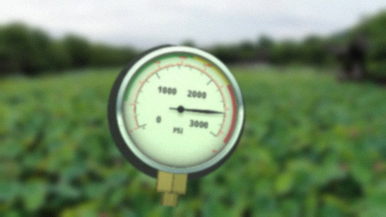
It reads value=2600 unit=psi
